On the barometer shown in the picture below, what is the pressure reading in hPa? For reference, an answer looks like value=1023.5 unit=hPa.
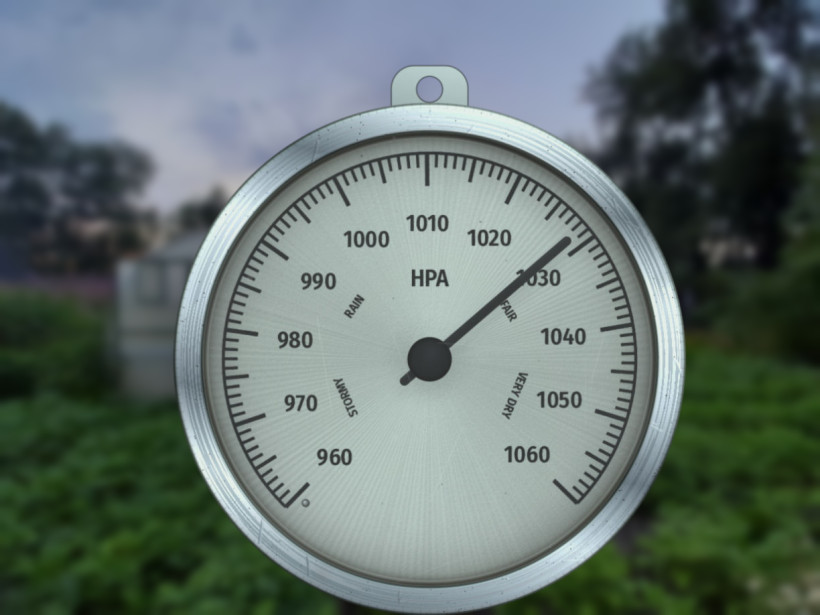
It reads value=1028.5 unit=hPa
